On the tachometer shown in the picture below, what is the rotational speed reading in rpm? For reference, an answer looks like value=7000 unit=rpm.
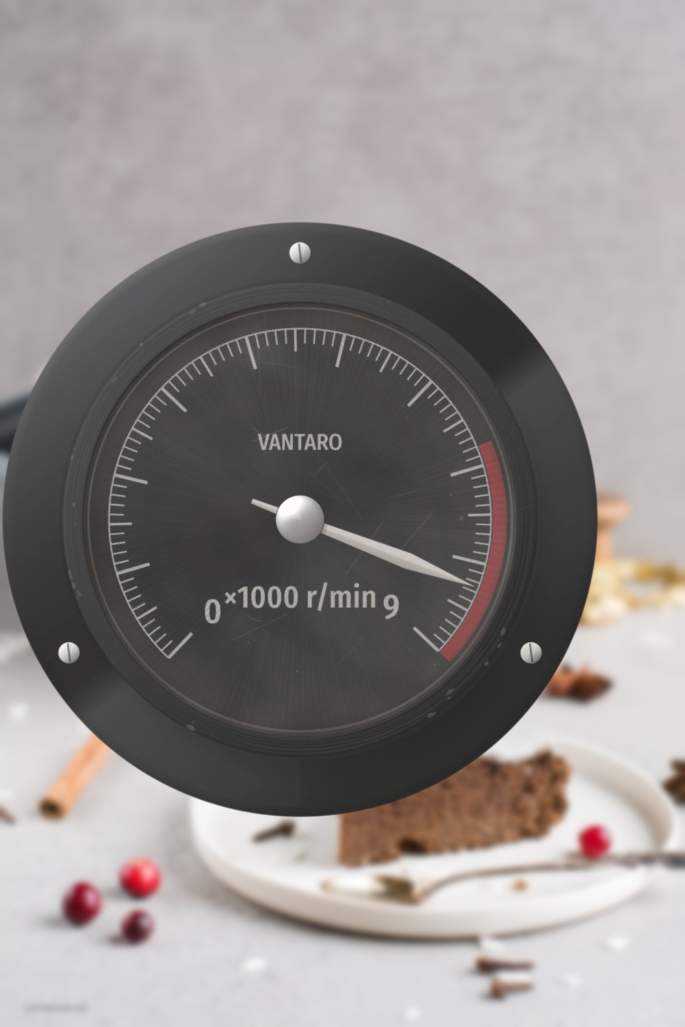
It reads value=8250 unit=rpm
